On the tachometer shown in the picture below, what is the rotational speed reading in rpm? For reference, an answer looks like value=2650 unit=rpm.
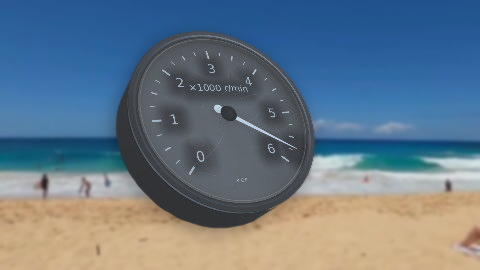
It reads value=5750 unit=rpm
